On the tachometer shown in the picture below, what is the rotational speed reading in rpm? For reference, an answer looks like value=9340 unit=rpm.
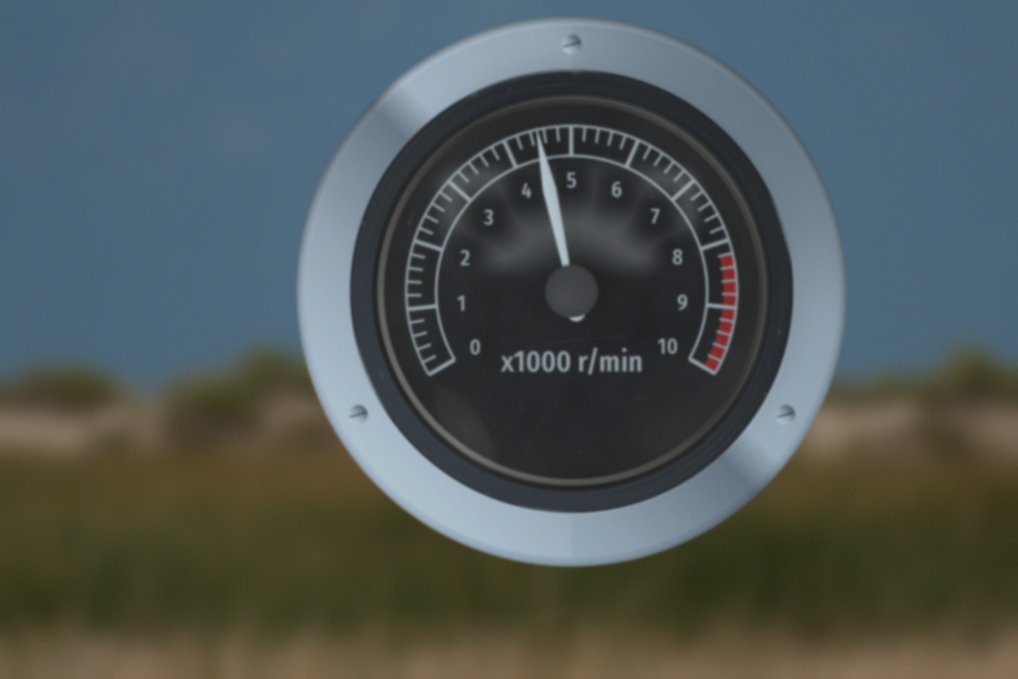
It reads value=4500 unit=rpm
